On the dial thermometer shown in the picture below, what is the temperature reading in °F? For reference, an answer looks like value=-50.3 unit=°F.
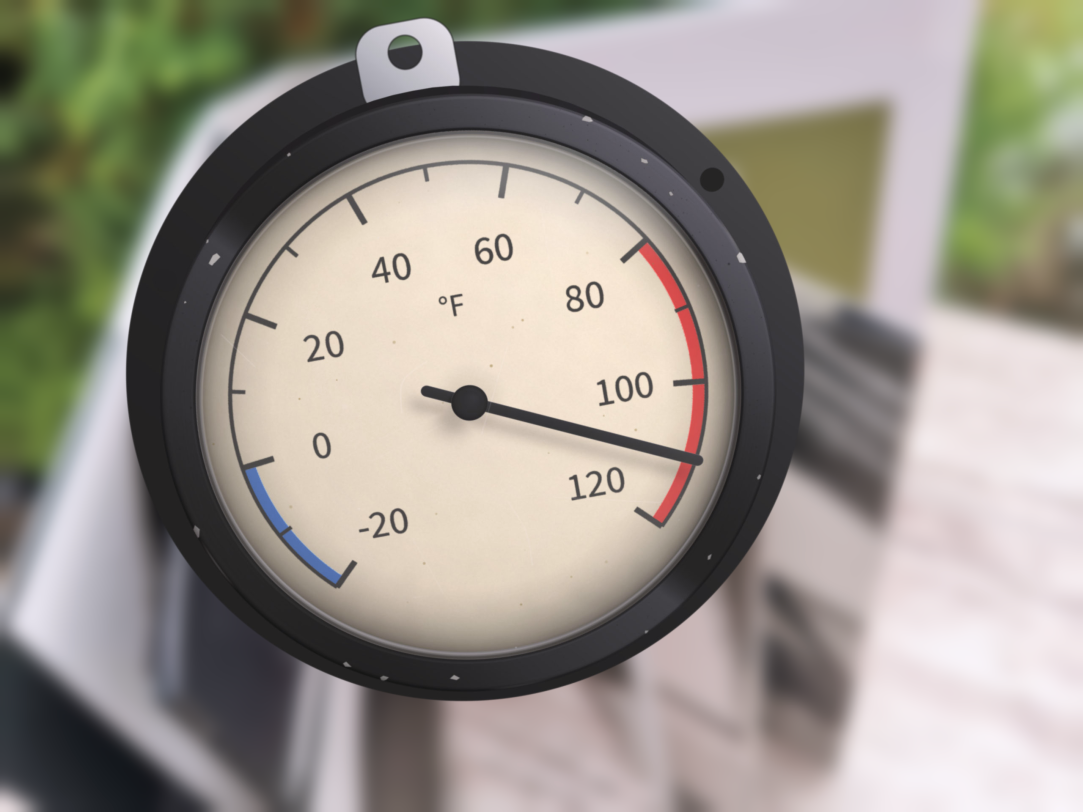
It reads value=110 unit=°F
